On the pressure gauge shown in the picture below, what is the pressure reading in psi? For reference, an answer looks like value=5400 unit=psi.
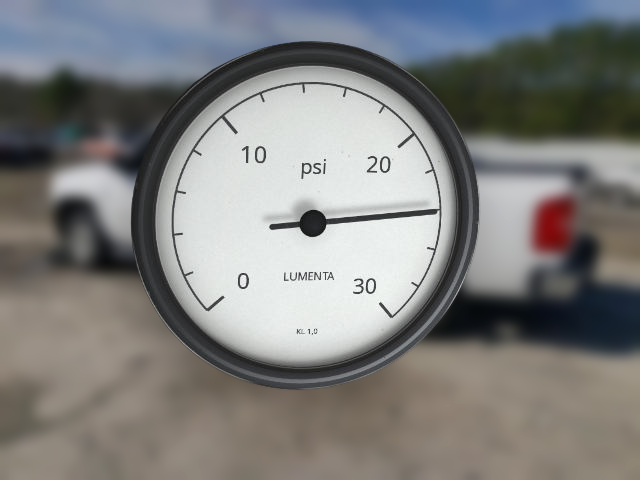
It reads value=24 unit=psi
